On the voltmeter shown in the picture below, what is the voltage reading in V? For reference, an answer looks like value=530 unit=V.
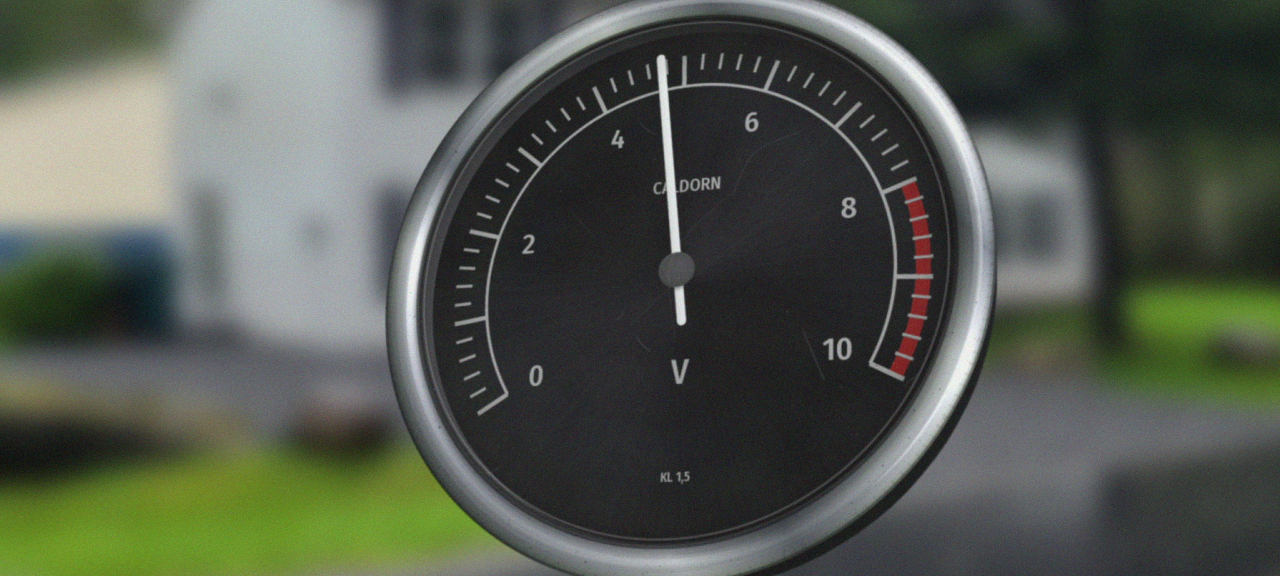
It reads value=4.8 unit=V
